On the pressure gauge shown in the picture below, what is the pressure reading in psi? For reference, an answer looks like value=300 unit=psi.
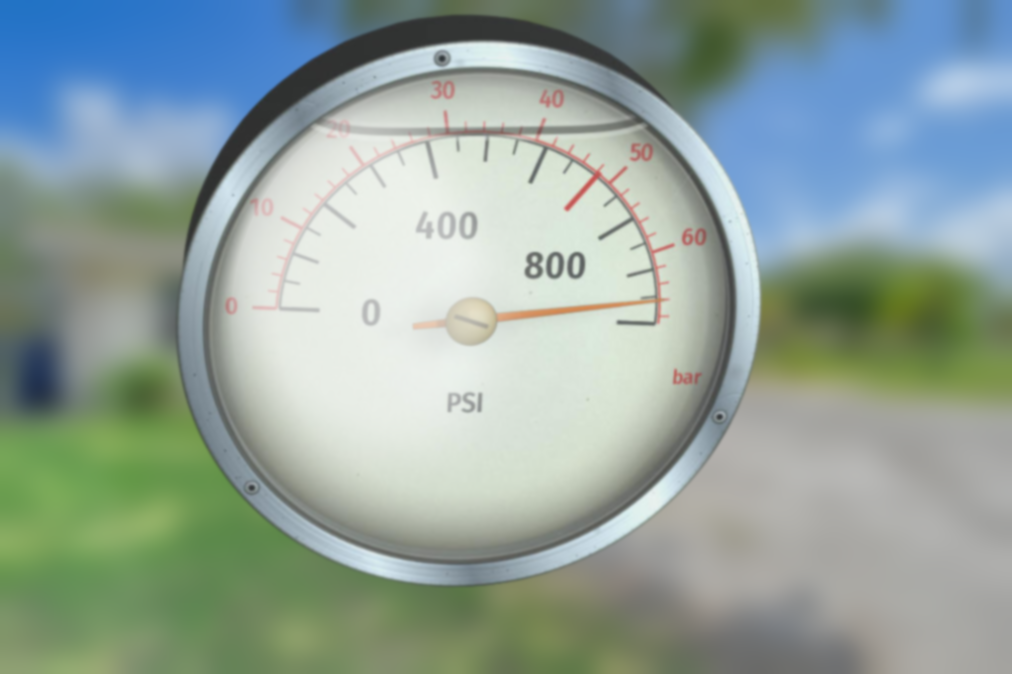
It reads value=950 unit=psi
